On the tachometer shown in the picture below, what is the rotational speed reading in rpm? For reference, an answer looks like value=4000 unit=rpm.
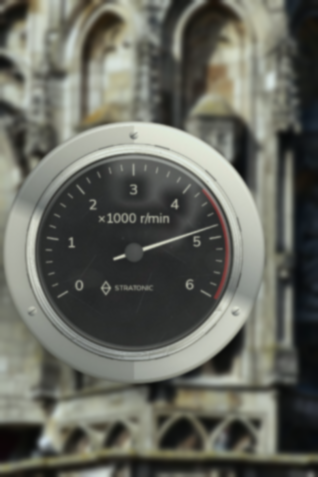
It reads value=4800 unit=rpm
